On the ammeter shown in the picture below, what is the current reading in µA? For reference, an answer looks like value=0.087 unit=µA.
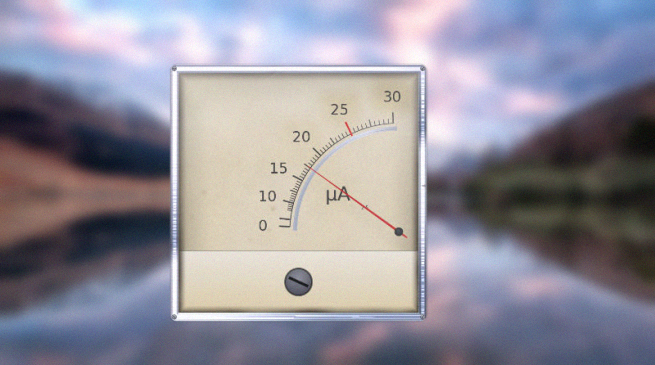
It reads value=17.5 unit=µA
